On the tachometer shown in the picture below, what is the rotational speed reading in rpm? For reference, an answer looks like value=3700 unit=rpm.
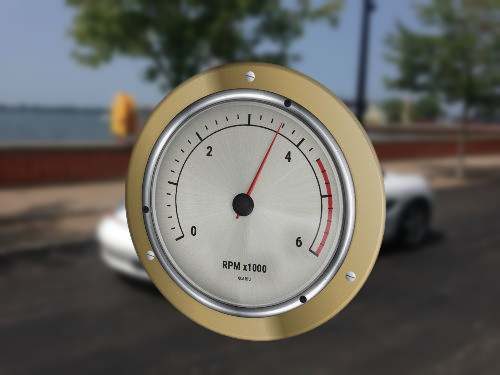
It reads value=3600 unit=rpm
